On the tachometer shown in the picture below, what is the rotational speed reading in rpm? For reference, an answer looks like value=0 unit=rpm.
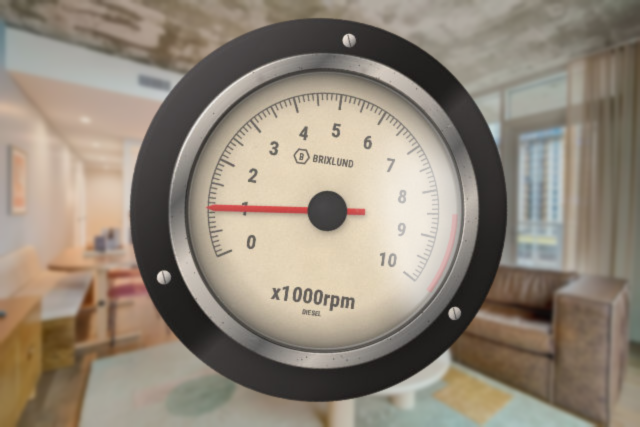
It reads value=1000 unit=rpm
